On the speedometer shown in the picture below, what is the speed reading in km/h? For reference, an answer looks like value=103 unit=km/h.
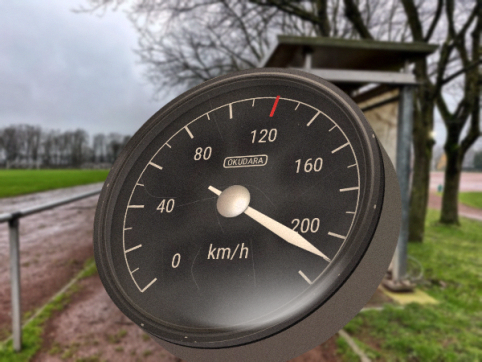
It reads value=210 unit=km/h
